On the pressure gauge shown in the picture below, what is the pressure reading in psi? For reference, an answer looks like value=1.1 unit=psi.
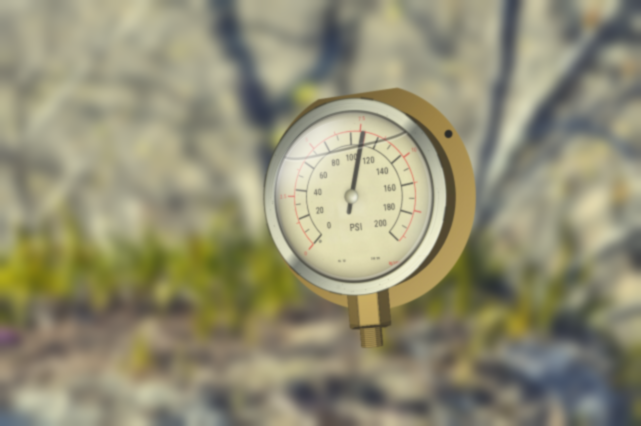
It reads value=110 unit=psi
